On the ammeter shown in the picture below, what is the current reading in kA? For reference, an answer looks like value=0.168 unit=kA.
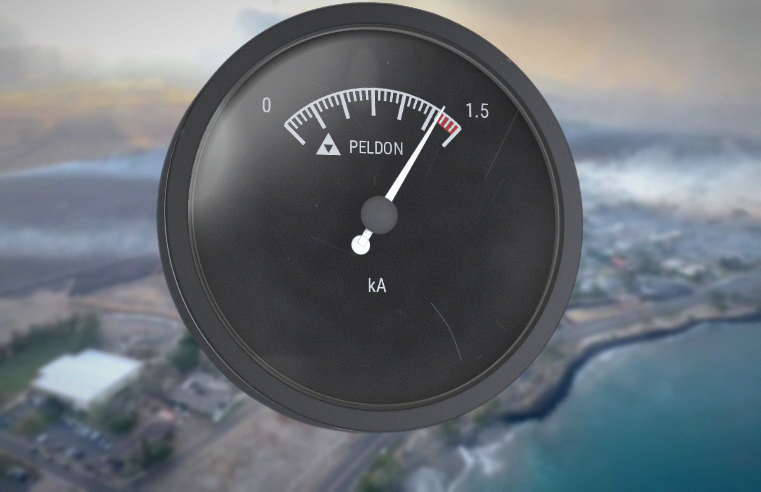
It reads value=1.3 unit=kA
